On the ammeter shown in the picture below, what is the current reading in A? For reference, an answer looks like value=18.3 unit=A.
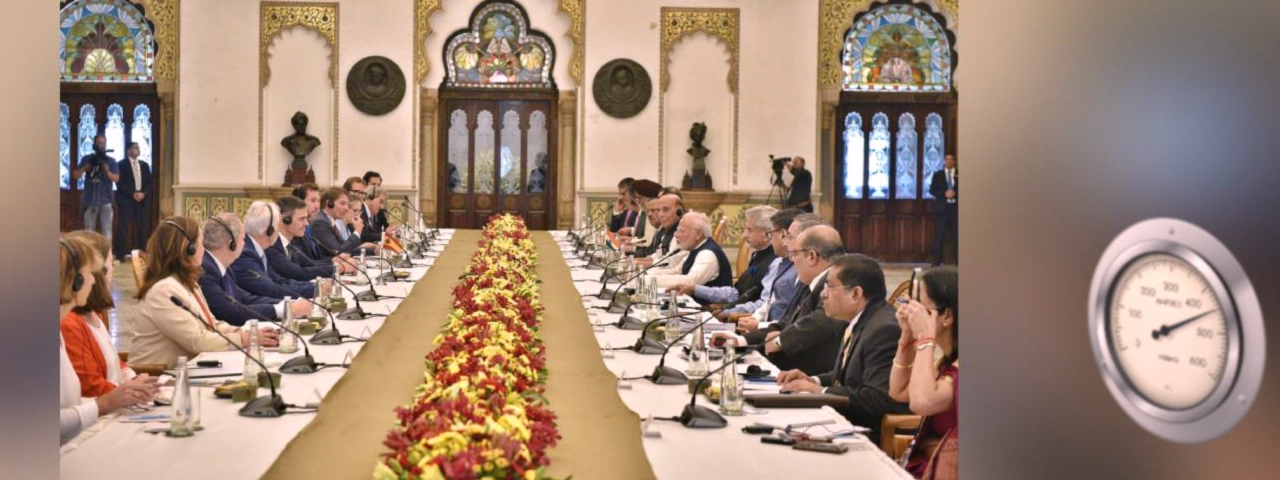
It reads value=450 unit=A
